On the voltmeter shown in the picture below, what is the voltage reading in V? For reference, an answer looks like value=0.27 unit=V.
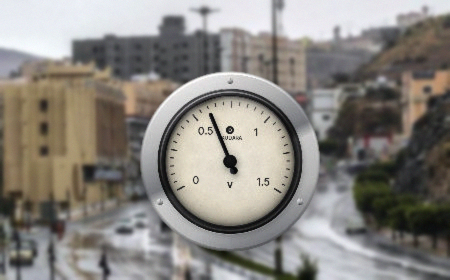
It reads value=0.6 unit=V
